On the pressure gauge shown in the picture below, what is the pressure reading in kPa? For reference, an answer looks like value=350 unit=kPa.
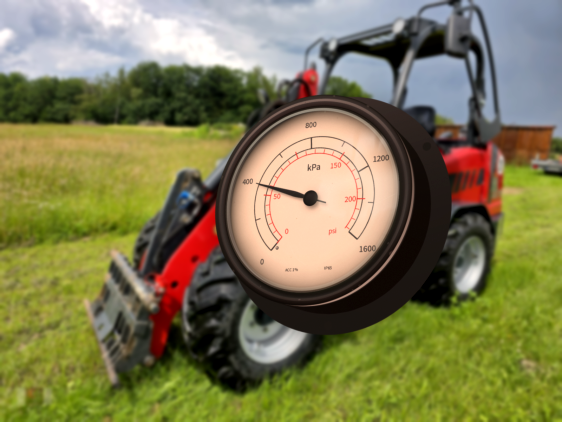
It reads value=400 unit=kPa
